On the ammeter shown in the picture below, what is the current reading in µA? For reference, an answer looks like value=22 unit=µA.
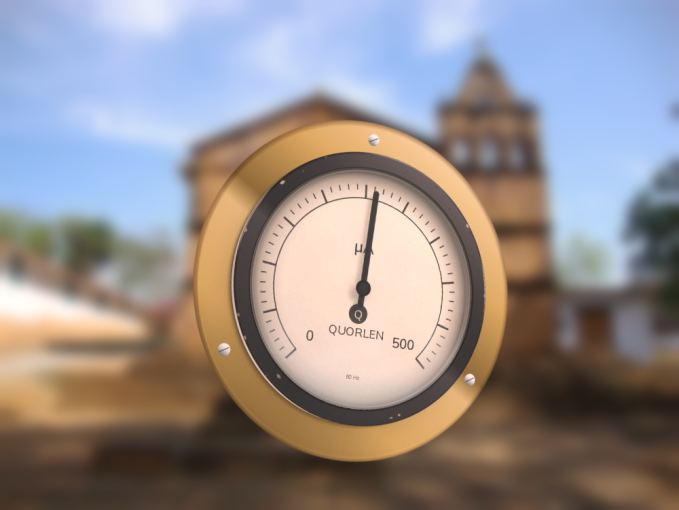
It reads value=260 unit=µA
